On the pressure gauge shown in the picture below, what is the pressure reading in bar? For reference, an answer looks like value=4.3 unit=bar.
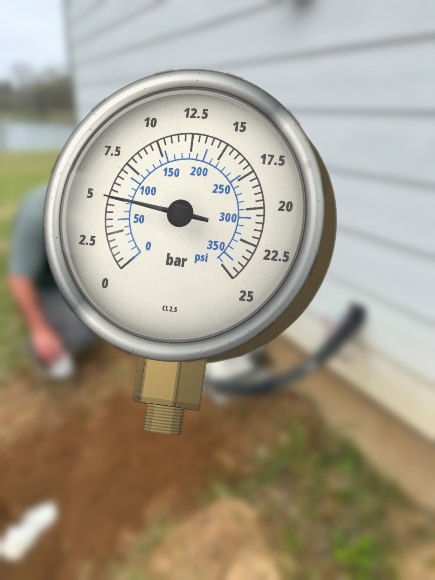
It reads value=5 unit=bar
